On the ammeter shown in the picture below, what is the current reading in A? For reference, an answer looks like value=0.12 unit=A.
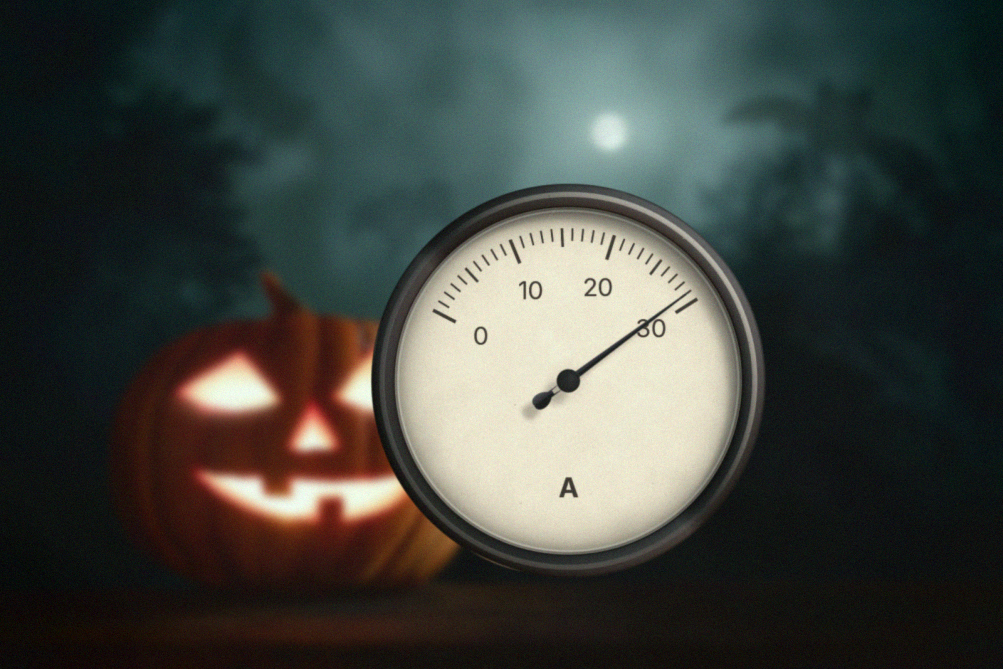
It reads value=29 unit=A
